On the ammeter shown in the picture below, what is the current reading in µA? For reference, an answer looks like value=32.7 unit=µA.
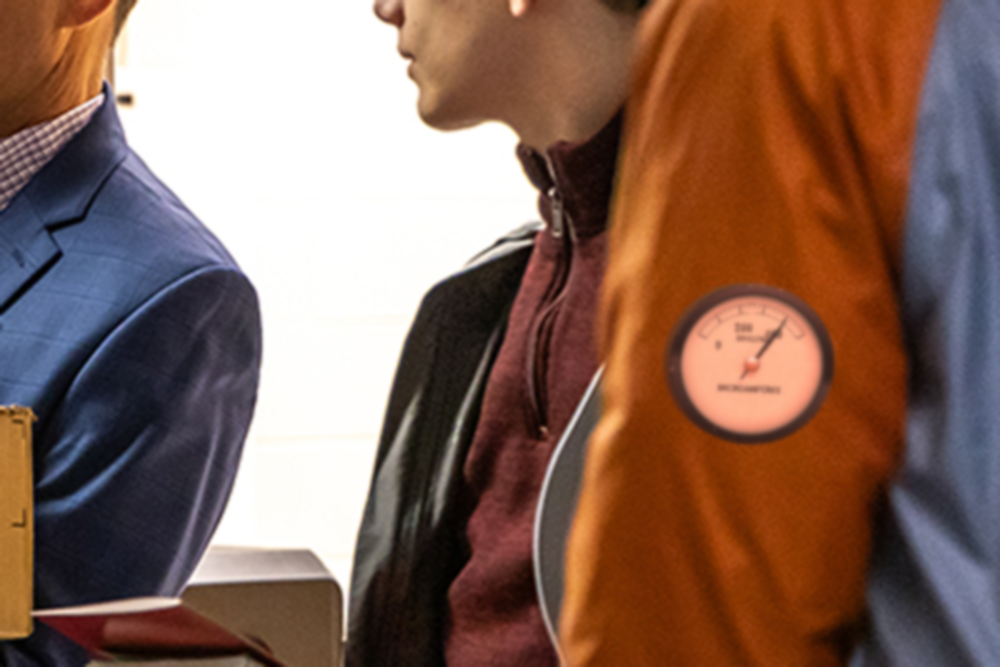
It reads value=400 unit=µA
